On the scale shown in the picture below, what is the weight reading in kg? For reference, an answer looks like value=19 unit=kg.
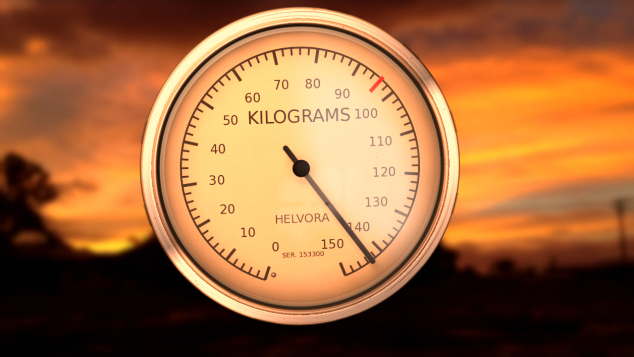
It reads value=143 unit=kg
